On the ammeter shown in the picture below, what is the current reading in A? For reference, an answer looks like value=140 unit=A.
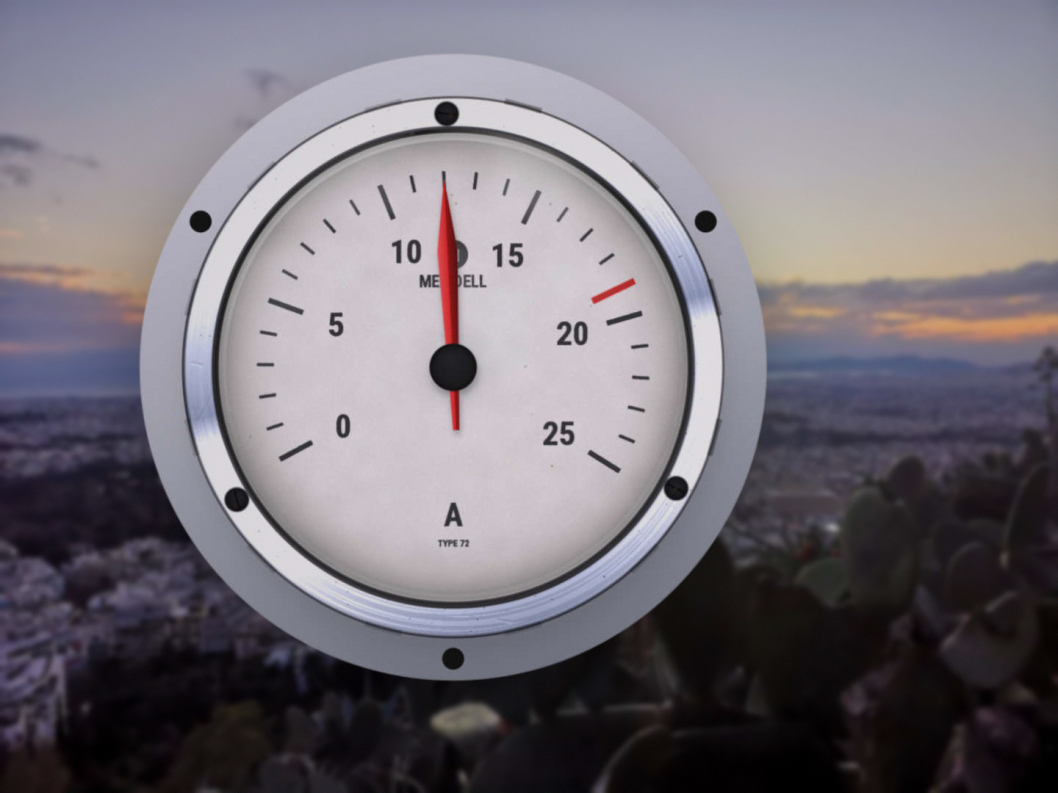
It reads value=12 unit=A
